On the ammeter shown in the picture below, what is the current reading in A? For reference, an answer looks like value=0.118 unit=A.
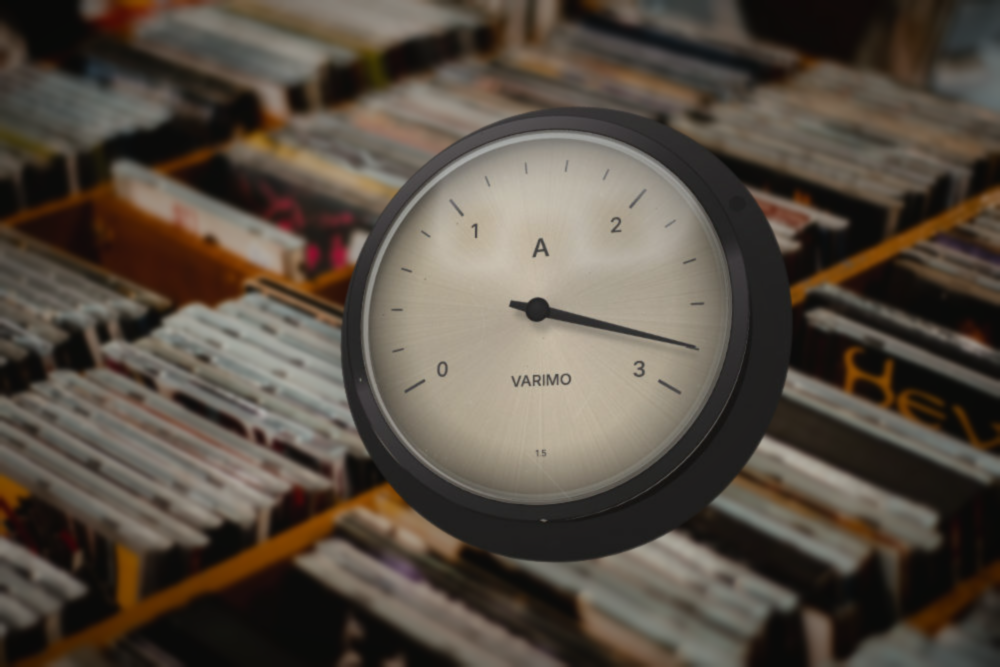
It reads value=2.8 unit=A
